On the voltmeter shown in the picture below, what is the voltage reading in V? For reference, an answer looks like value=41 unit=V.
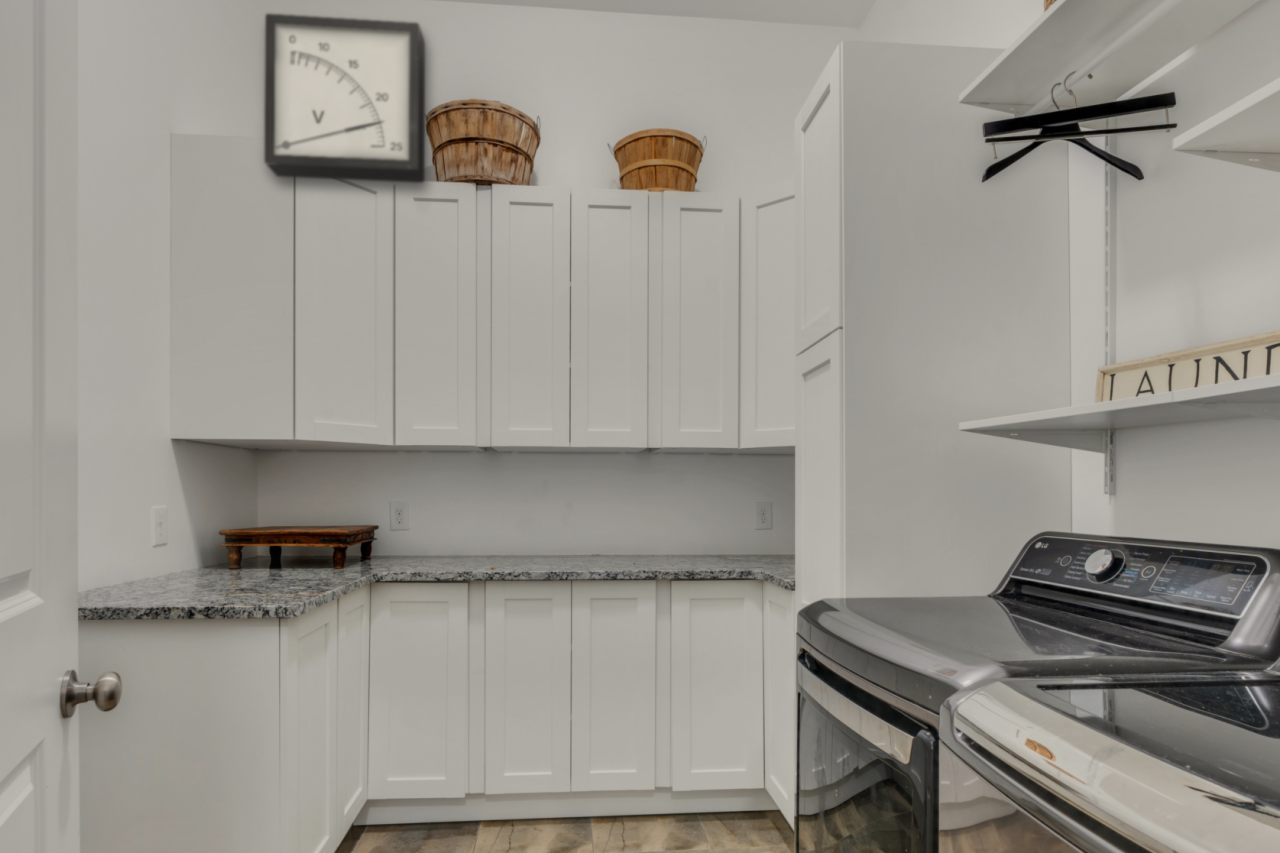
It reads value=22.5 unit=V
